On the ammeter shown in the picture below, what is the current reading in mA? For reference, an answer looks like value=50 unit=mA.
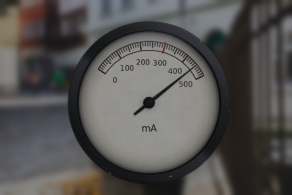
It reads value=450 unit=mA
